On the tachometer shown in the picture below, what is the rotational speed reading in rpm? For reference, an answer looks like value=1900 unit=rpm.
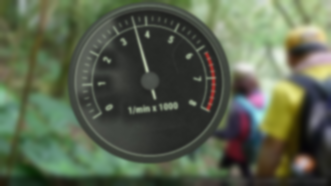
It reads value=3600 unit=rpm
